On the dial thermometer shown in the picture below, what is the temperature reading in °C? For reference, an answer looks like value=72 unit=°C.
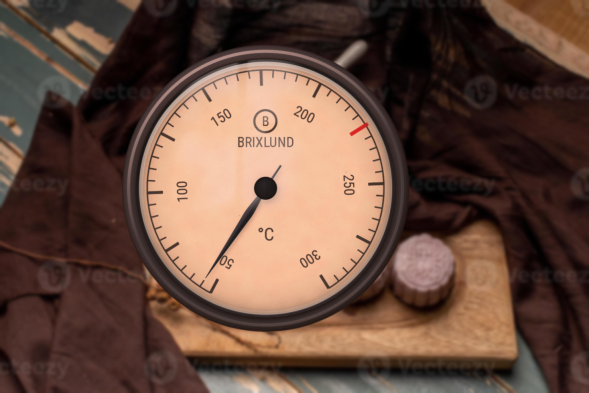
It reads value=55 unit=°C
